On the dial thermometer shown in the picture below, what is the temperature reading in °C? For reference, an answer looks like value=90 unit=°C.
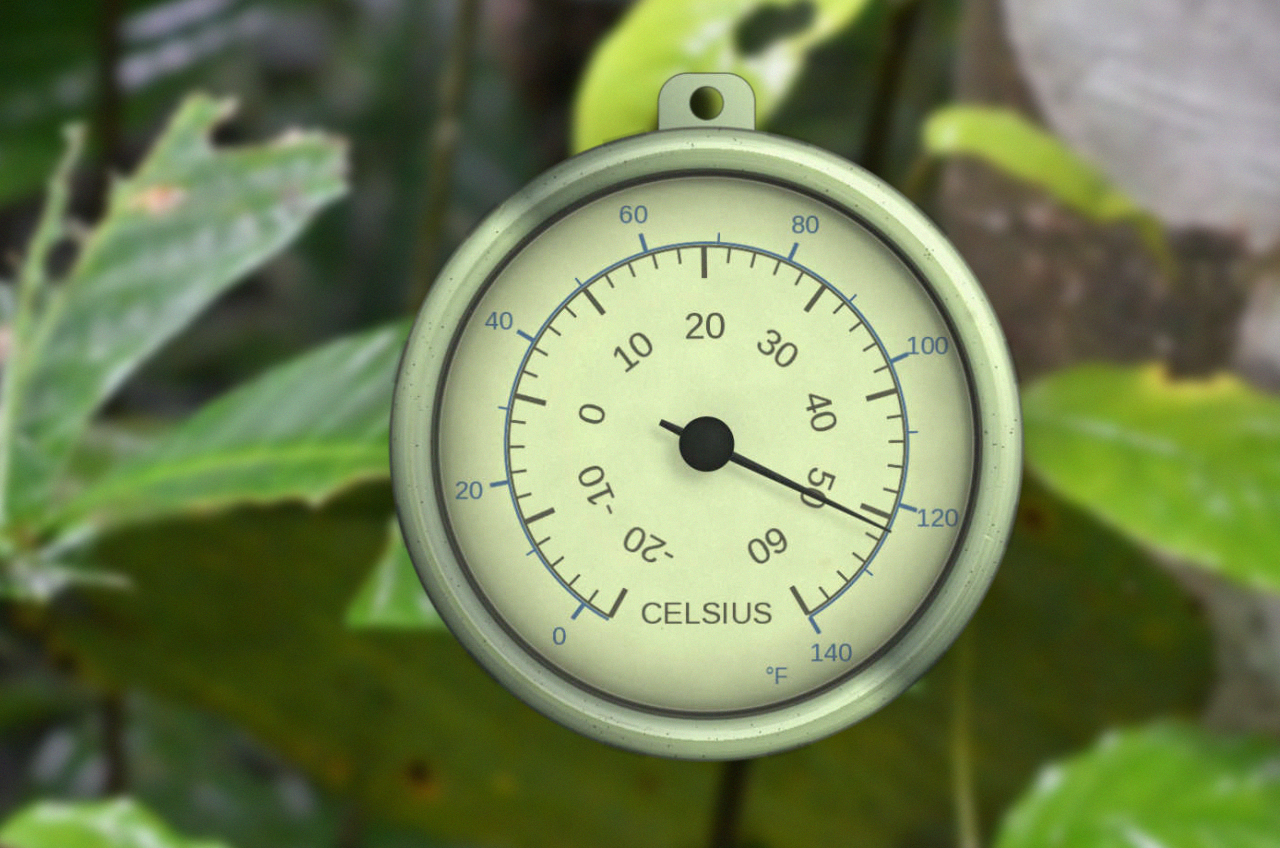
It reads value=51 unit=°C
